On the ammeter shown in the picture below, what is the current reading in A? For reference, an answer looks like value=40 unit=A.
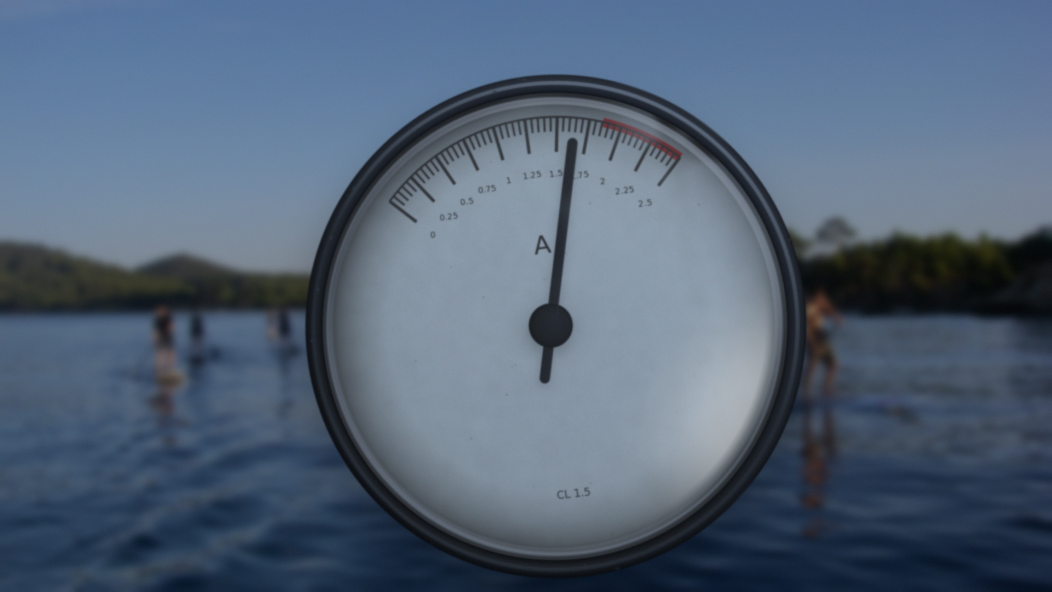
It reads value=1.65 unit=A
